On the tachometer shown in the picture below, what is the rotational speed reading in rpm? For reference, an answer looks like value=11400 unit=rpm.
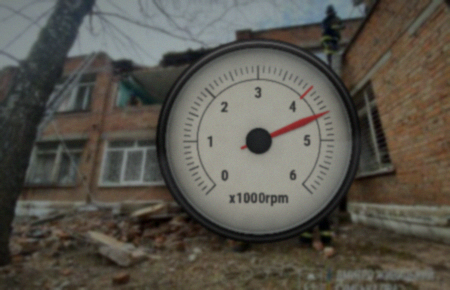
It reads value=4500 unit=rpm
